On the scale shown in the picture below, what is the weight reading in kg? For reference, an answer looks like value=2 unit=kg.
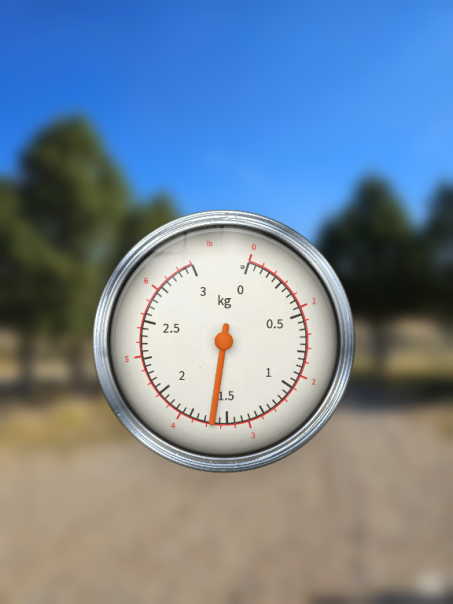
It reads value=1.6 unit=kg
